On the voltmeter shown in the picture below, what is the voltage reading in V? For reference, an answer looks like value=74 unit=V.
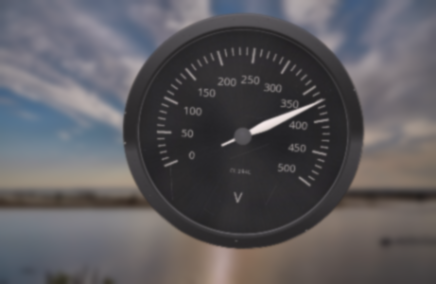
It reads value=370 unit=V
